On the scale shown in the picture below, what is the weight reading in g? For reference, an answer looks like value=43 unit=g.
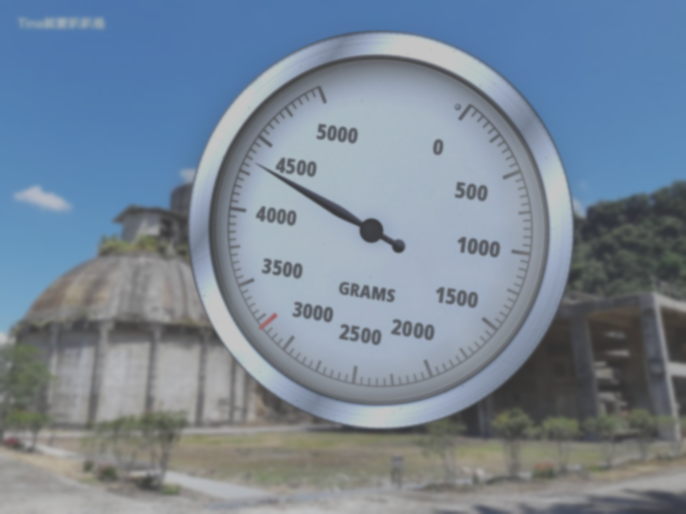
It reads value=4350 unit=g
